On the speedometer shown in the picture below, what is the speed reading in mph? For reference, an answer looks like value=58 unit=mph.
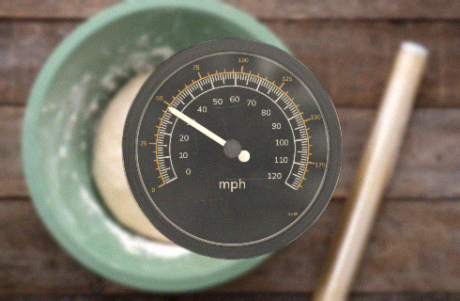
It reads value=30 unit=mph
